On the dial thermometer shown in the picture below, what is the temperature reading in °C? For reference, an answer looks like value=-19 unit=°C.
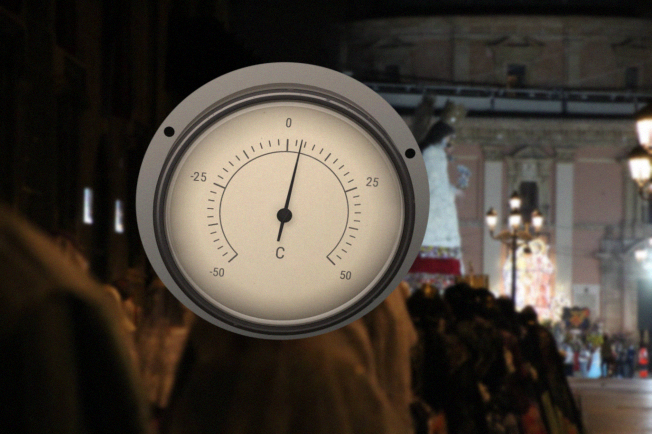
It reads value=3.75 unit=°C
